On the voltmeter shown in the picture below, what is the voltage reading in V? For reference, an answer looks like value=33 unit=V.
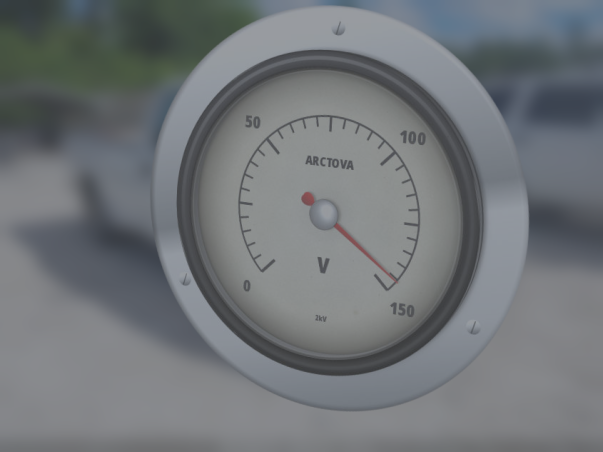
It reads value=145 unit=V
